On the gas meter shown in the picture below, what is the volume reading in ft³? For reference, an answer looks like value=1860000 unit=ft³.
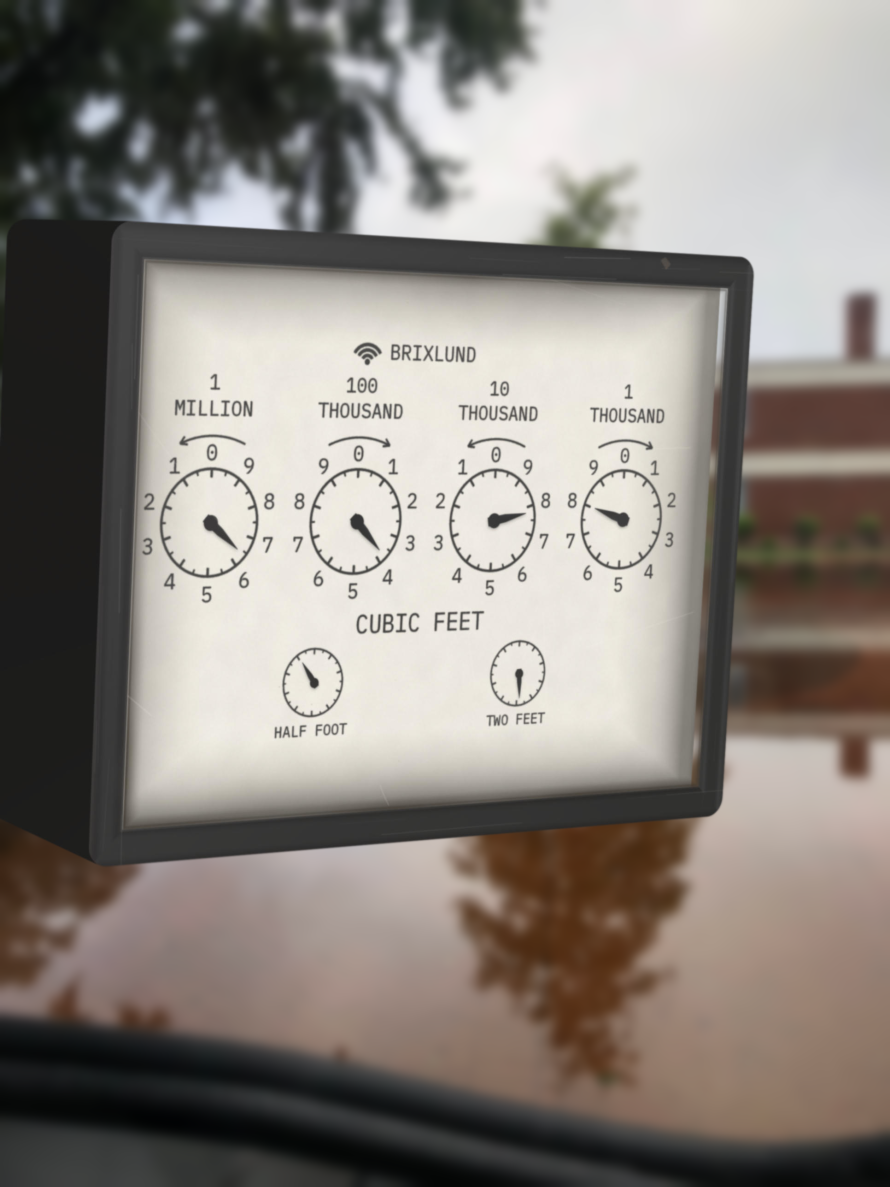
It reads value=637800 unit=ft³
